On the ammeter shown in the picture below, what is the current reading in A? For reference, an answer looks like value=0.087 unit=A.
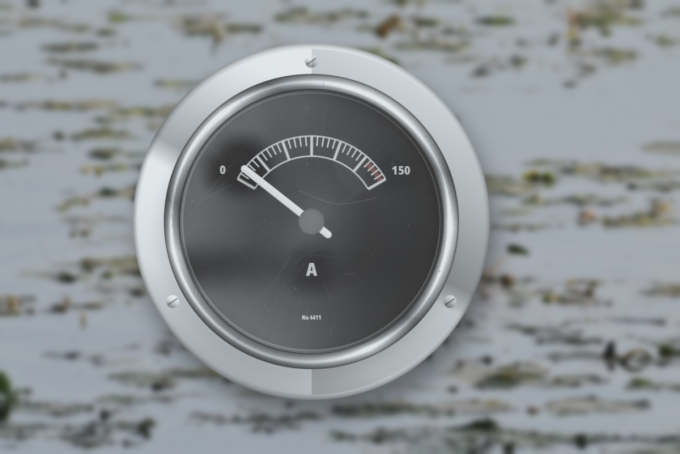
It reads value=10 unit=A
